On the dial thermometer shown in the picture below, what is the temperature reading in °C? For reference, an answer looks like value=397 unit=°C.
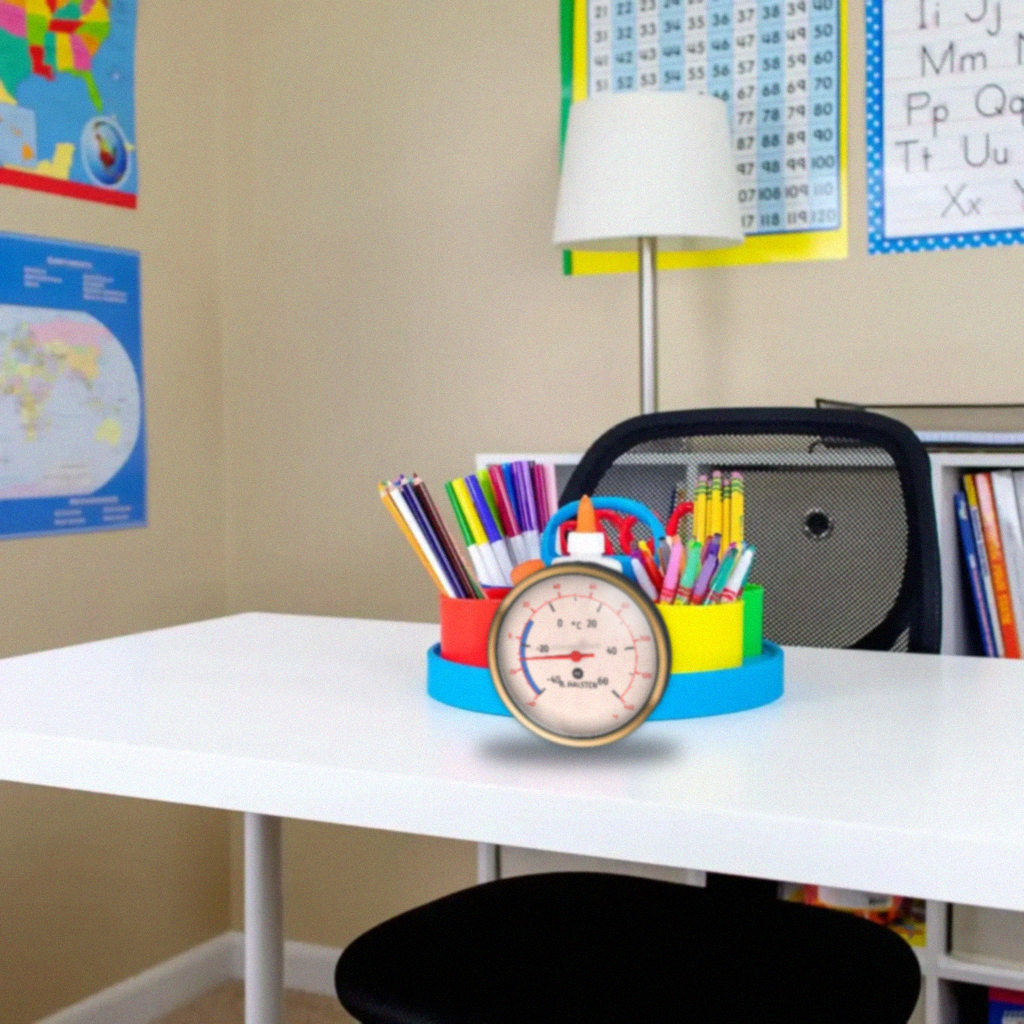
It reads value=-25 unit=°C
